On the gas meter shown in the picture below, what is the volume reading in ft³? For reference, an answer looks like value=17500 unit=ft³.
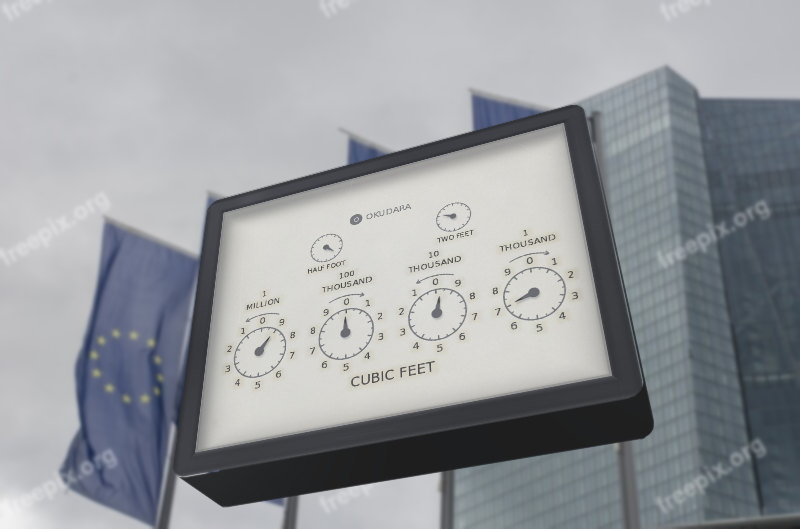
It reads value=899700 unit=ft³
